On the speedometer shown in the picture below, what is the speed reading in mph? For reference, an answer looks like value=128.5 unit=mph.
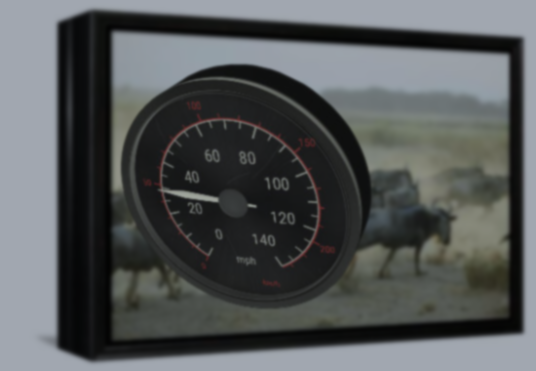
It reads value=30 unit=mph
